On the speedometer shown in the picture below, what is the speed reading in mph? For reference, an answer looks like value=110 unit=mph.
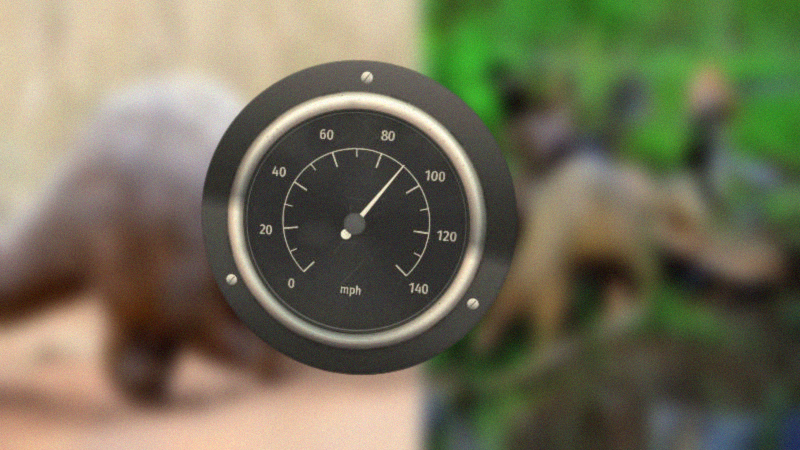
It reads value=90 unit=mph
